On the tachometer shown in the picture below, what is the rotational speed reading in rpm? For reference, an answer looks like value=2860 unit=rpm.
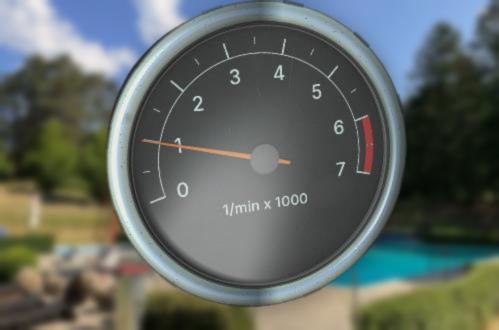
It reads value=1000 unit=rpm
